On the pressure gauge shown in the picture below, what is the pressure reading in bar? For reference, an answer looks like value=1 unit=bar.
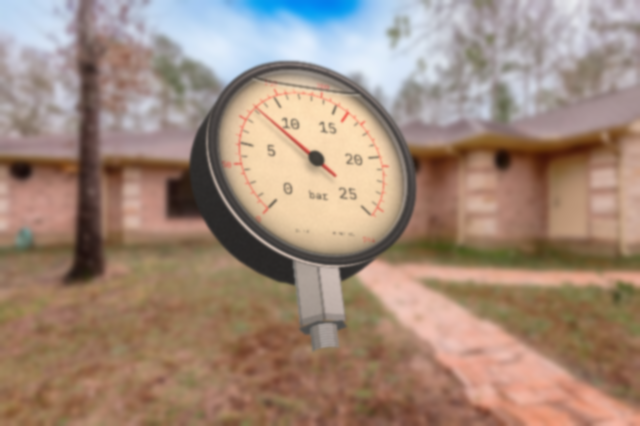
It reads value=8 unit=bar
